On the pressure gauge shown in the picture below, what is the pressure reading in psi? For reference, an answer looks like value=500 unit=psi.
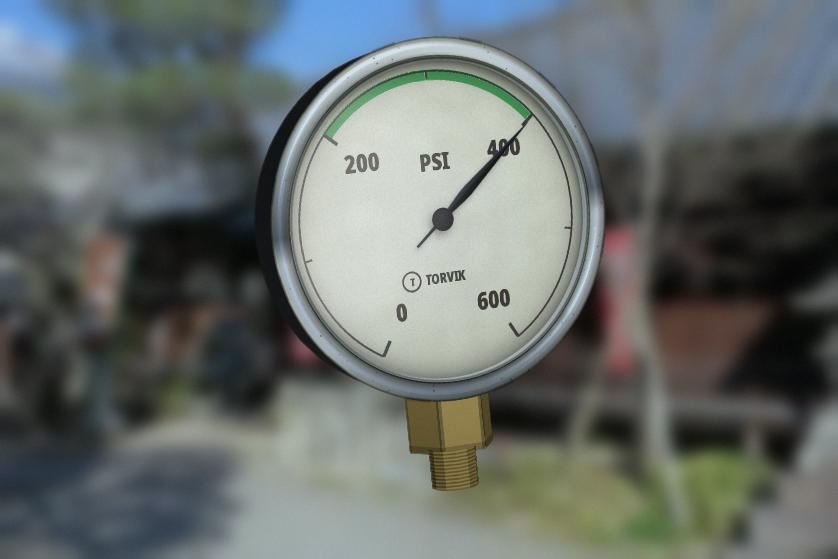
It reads value=400 unit=psi
